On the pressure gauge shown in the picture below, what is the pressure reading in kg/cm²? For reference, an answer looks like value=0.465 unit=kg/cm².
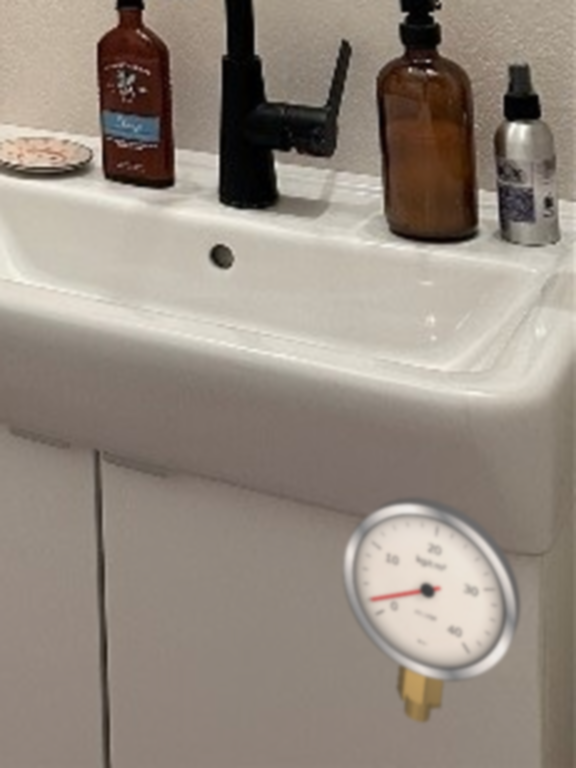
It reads value=2 unit=kg/cm²
